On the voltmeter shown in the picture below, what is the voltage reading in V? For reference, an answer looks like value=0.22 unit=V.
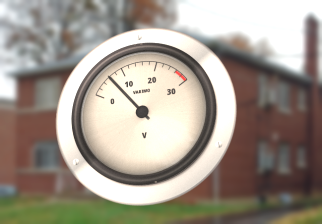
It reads value=6 unit=V
